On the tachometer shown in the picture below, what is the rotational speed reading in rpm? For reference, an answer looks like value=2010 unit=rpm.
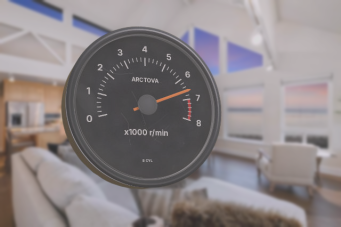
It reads value=6600 unit=rpm
